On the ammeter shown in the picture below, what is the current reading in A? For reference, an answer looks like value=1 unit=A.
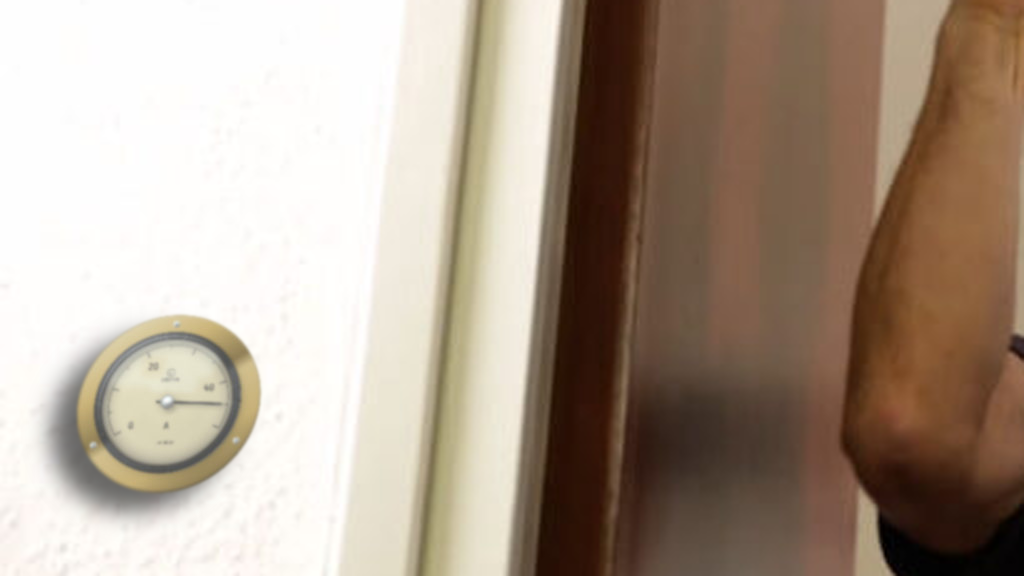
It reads value=45 unit=A
